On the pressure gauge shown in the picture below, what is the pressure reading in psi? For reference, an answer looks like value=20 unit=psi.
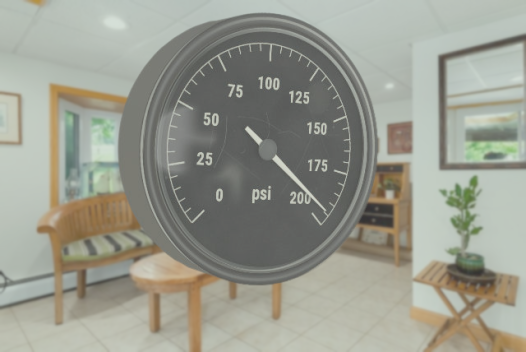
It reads value=195 unit=psi
